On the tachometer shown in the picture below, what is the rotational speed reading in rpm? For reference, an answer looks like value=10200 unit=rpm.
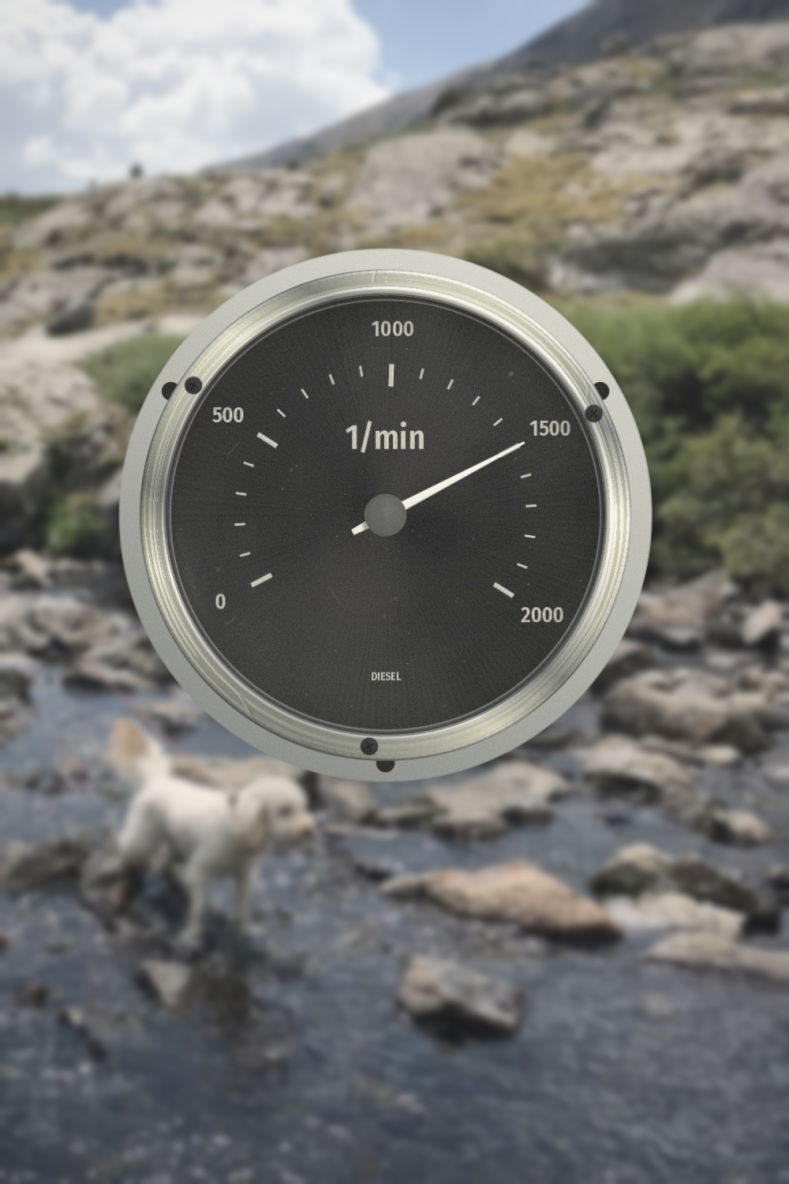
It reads value=1500 unit=rpm
